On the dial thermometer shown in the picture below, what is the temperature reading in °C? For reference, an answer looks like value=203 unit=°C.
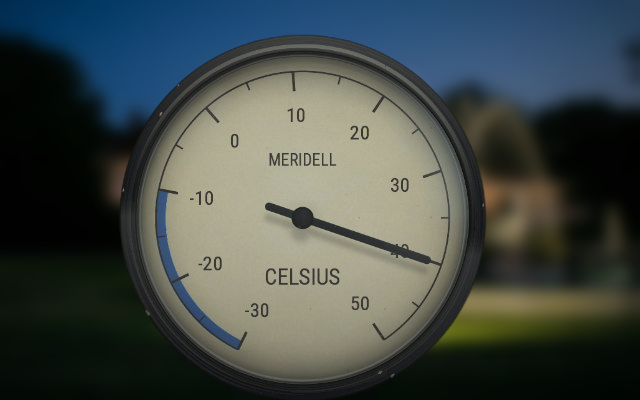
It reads value=40 unit=°C
